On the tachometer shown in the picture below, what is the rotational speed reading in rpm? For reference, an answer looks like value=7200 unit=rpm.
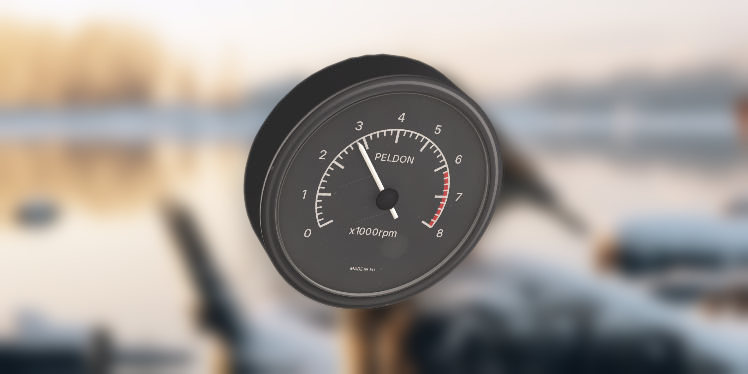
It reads value=2800 unit=rpm
